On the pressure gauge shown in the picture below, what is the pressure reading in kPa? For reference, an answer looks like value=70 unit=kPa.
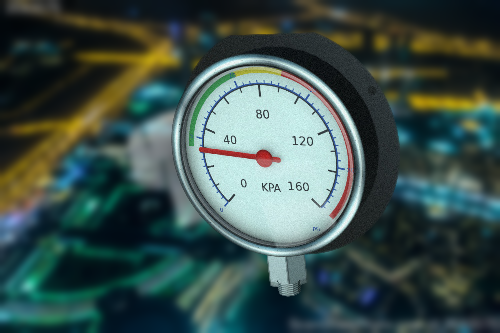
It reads value=30 unit=kPa
